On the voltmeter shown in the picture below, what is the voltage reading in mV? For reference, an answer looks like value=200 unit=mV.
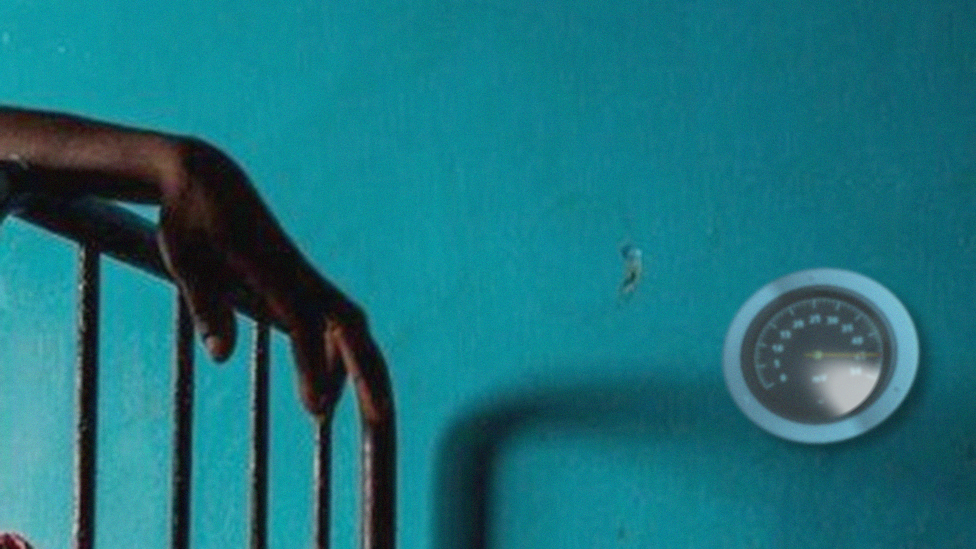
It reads value=45 unit=mV
